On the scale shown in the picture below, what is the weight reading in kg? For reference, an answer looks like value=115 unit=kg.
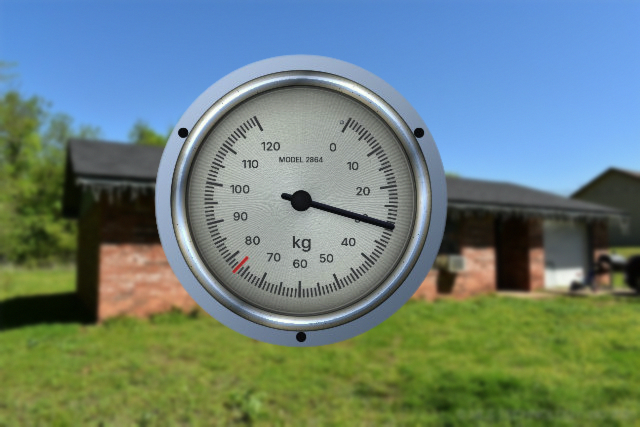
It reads value=30 unit=kg
